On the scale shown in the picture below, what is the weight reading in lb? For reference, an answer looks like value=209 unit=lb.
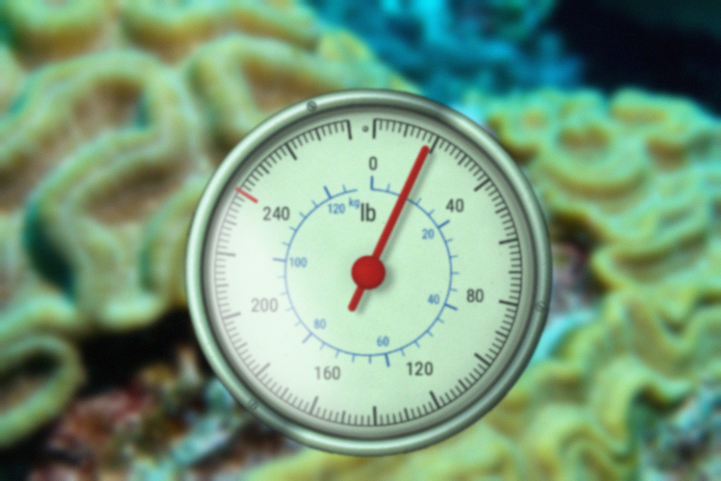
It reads value=18 unit=lb
